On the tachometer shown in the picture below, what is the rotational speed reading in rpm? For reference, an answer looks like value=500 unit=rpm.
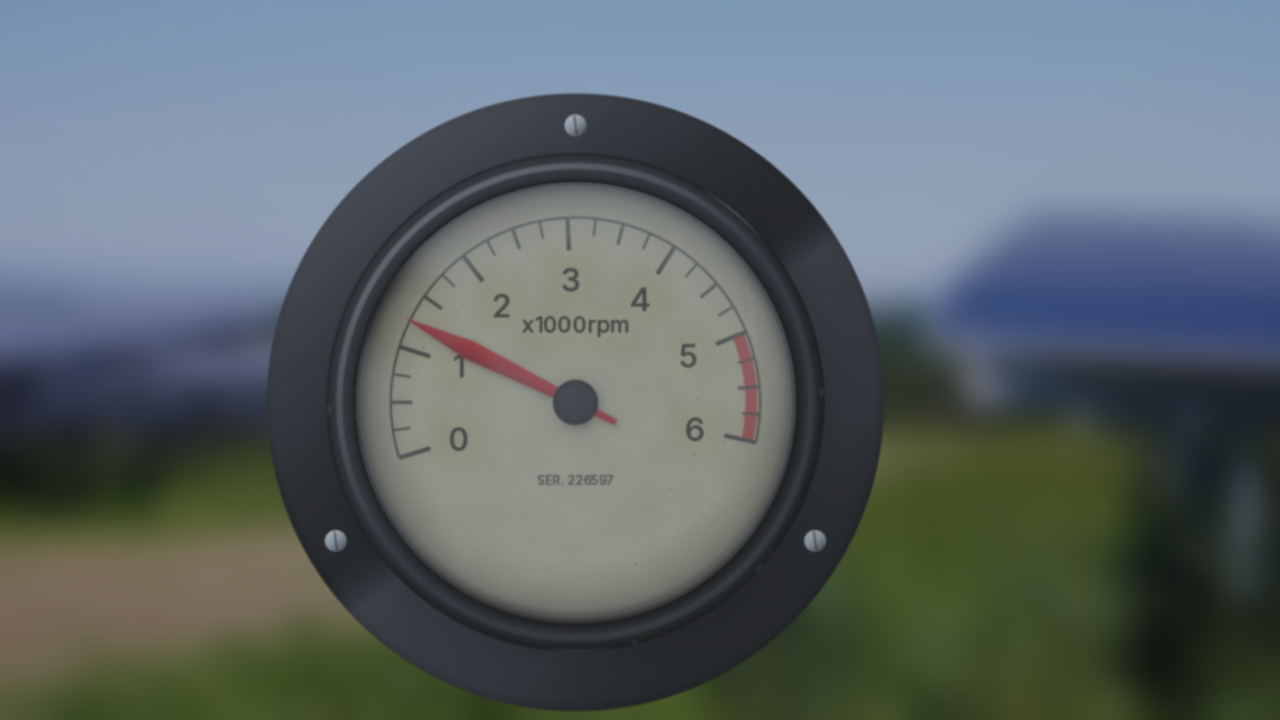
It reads value=1250 unit=rpm
